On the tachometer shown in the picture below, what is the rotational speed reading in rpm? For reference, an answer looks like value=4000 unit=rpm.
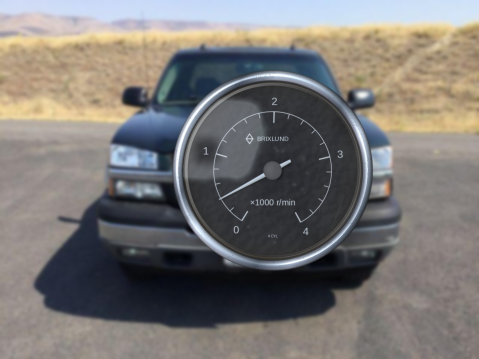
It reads value=400 unit=rpm
